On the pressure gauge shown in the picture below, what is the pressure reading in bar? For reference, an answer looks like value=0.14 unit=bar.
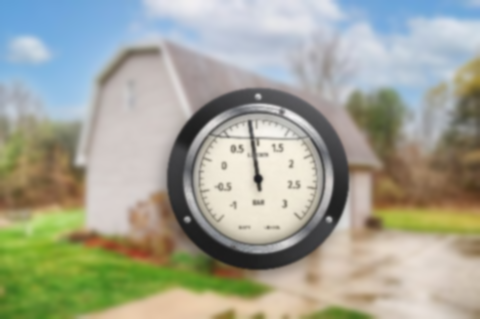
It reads value=0.9 unit=bar
